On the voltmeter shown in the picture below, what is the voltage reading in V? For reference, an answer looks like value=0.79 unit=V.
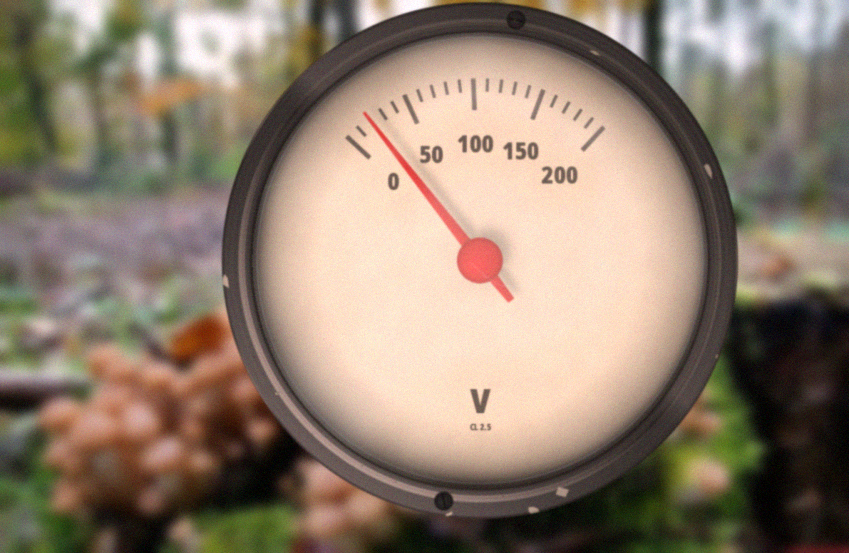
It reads value=20 unit=V
